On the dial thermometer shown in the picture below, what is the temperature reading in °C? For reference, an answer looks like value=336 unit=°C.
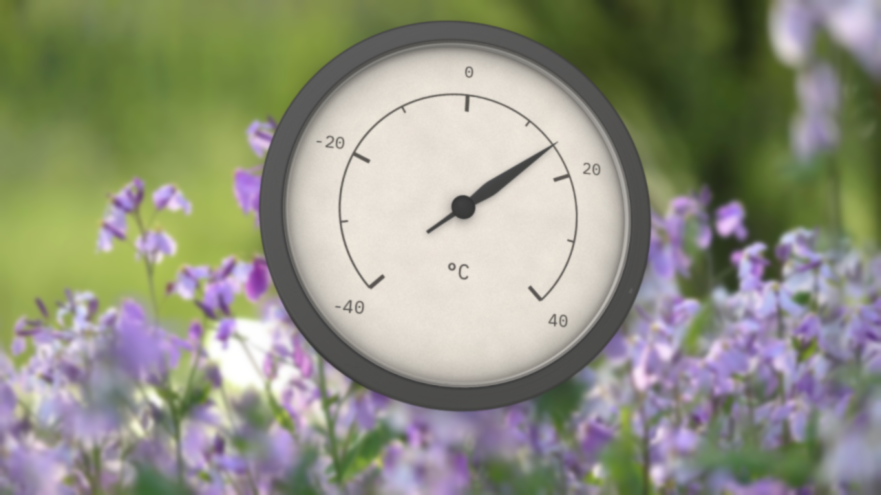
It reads value=15 unit=°C
